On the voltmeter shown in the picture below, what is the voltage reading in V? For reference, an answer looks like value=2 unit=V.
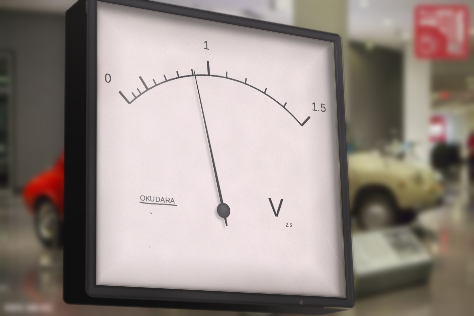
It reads value=0.9 unit=V
